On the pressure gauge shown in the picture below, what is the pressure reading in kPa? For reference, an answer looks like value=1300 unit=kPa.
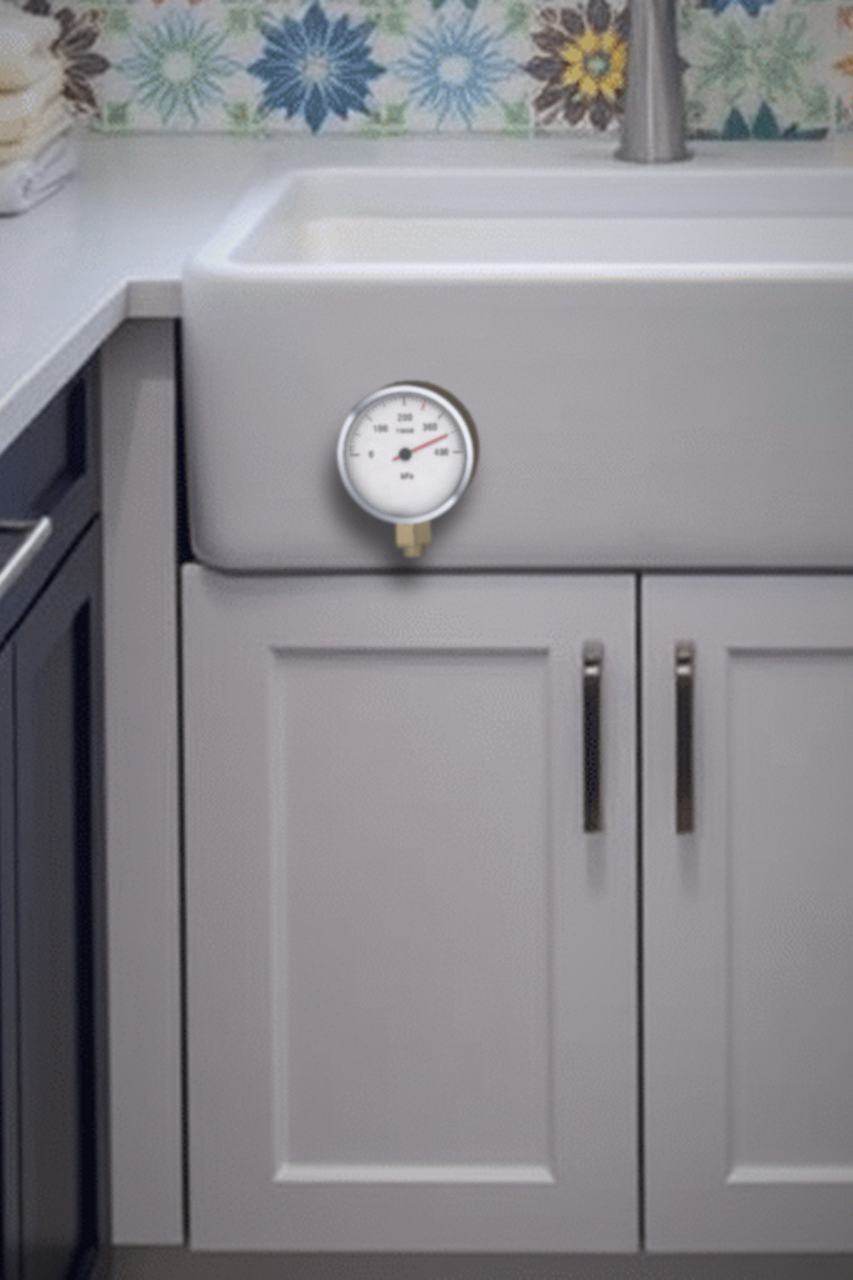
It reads value=350 unit=kPa
